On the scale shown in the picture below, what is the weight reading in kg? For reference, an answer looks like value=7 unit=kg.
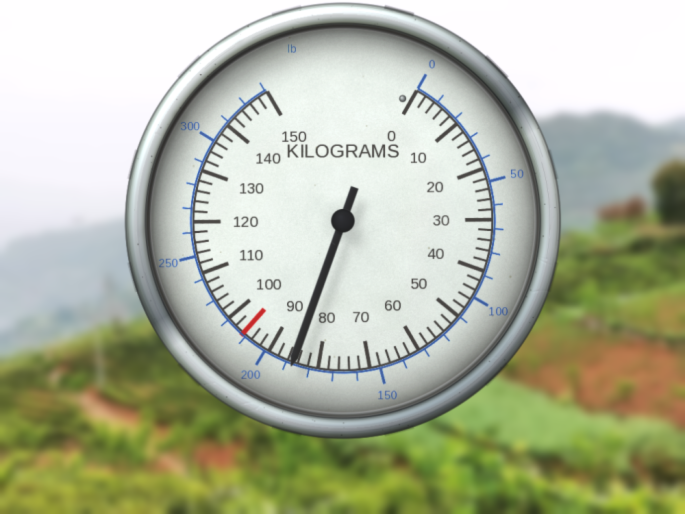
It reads value=85 unit=kg
